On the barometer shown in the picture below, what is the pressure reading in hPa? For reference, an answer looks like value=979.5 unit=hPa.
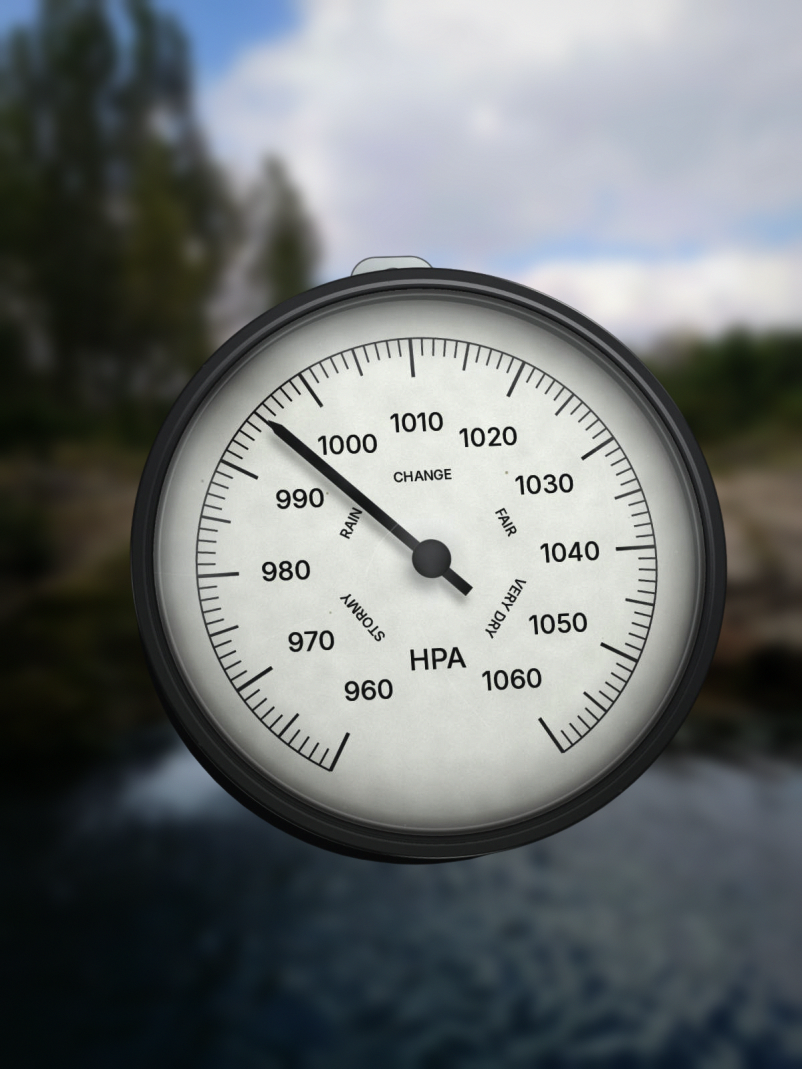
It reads value=995 unit=hPa
